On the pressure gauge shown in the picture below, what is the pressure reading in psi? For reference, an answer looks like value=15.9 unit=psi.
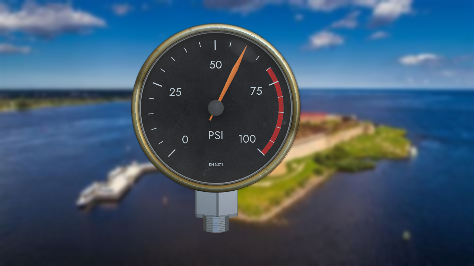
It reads value=60 unit=psi
